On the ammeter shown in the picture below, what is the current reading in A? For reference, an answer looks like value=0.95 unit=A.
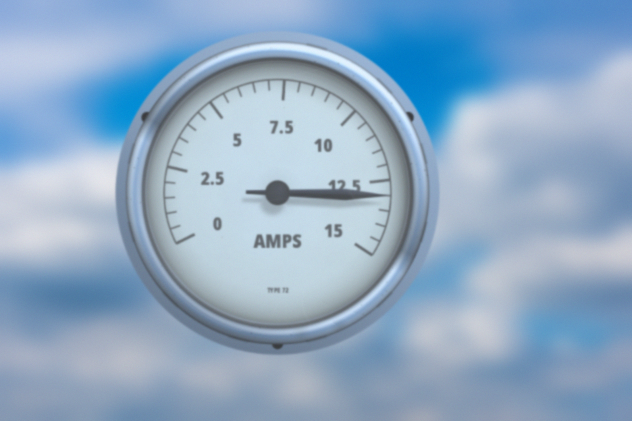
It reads value=13 unit=A
